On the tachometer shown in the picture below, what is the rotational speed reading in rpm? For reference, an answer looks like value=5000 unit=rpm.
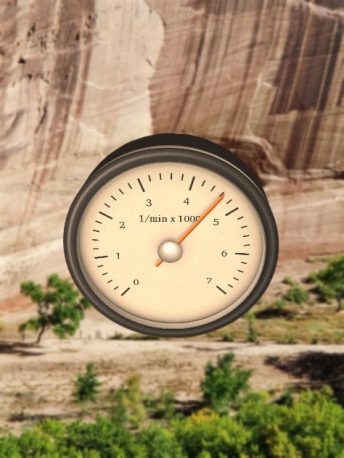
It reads value=4600 unit=rpm
